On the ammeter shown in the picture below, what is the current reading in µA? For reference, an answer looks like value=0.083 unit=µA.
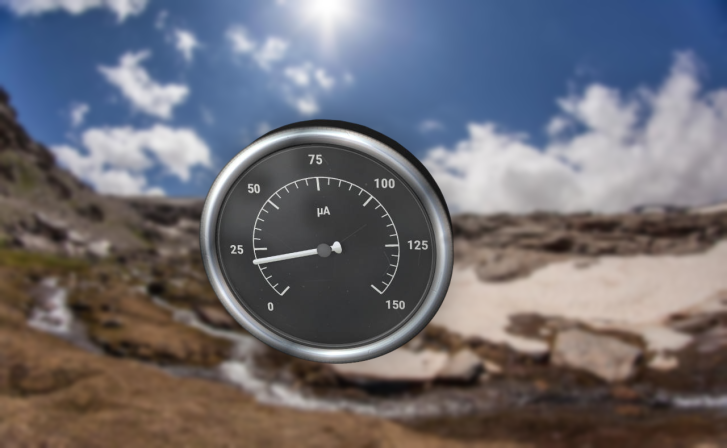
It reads value=20 unit=µA
